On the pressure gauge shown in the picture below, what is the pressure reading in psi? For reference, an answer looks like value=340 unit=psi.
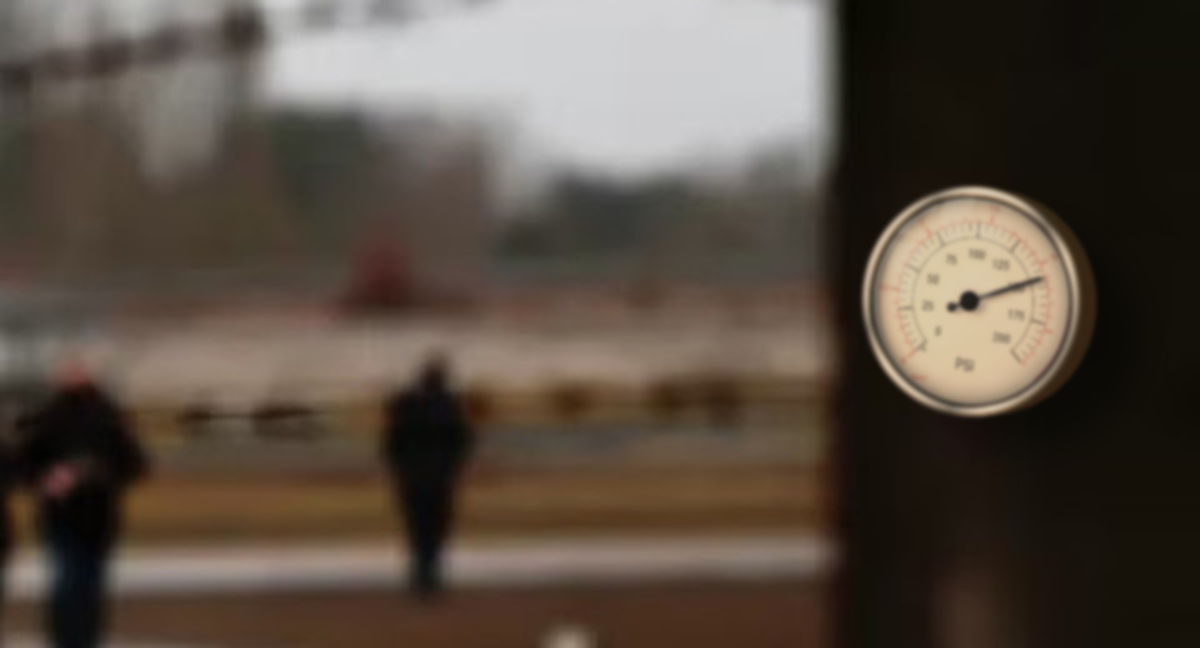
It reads value=150 unit=psi
